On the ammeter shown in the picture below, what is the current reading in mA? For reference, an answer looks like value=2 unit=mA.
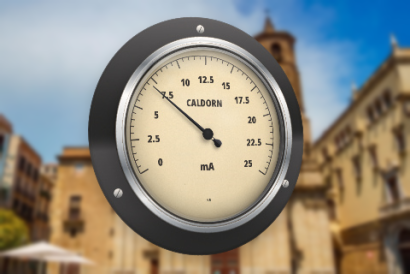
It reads value=7 unit=mA
